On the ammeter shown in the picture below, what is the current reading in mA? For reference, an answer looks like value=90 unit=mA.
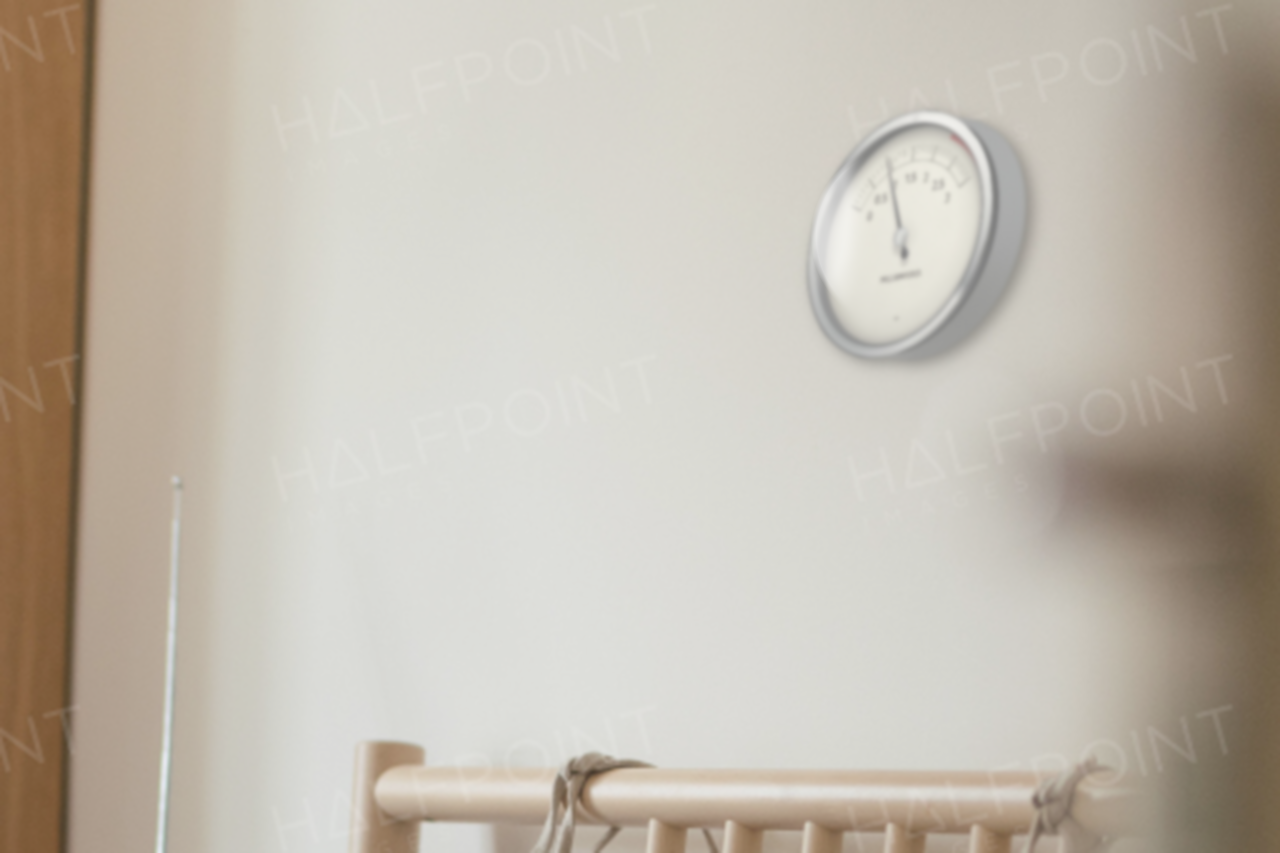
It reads value=1 unit=mA
